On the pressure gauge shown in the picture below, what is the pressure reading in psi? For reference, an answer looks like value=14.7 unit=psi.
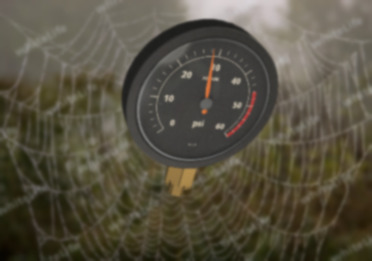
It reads value=28 unit=psi
